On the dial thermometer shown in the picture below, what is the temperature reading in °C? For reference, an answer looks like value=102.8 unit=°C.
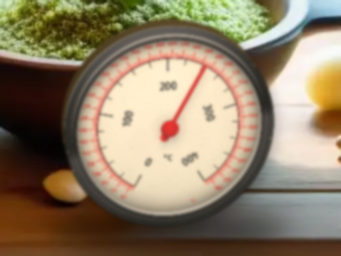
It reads value=240 unit=°C
